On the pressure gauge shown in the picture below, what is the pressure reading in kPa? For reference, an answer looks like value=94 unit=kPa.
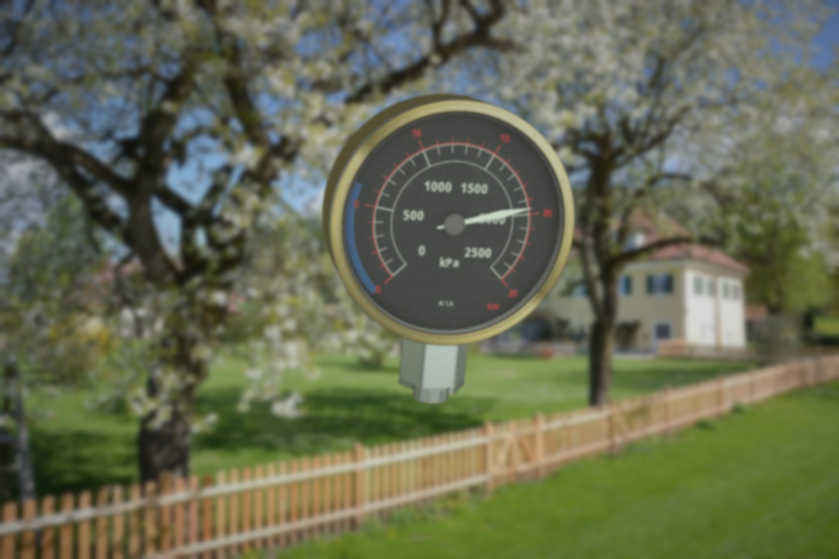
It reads value=1950 unit=kPa
